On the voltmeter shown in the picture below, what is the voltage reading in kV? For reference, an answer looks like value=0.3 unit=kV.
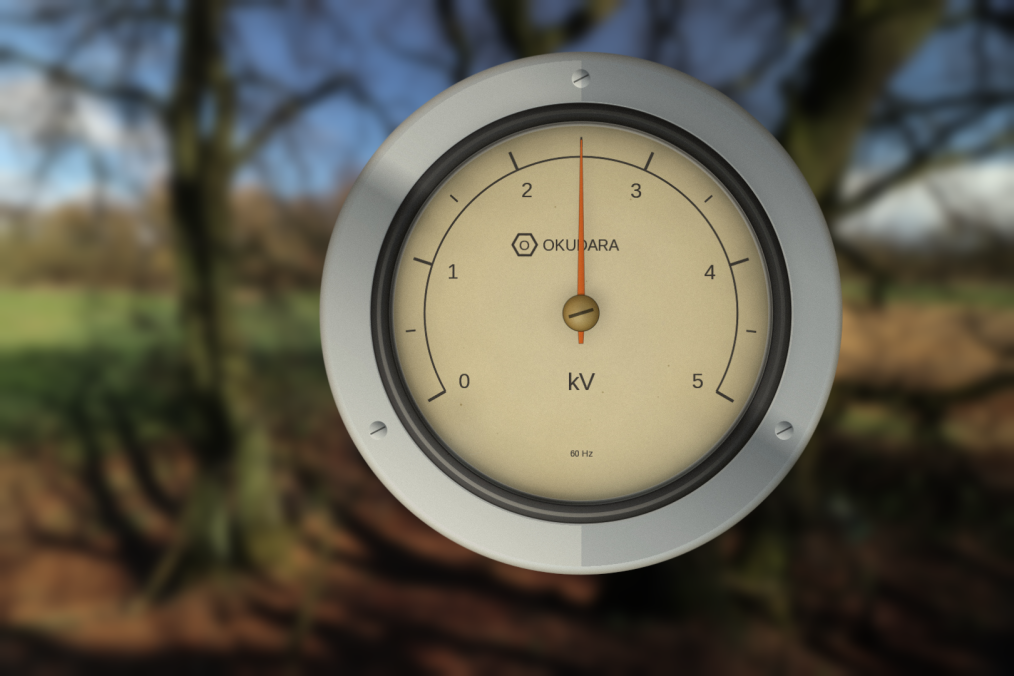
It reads value=2.5 unit=kV
